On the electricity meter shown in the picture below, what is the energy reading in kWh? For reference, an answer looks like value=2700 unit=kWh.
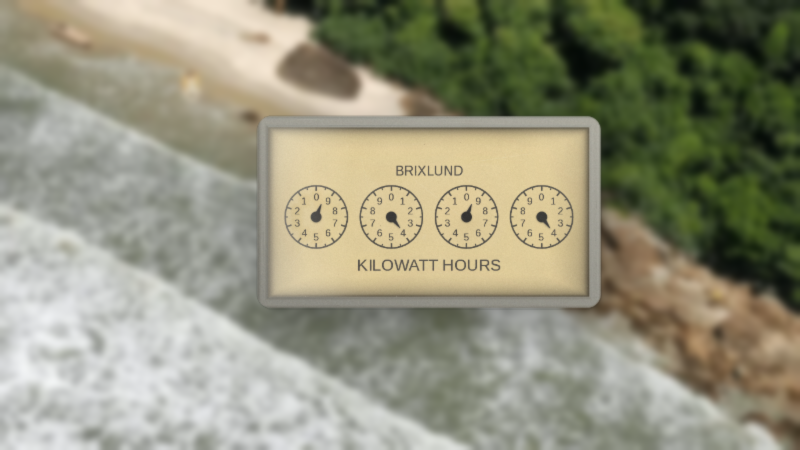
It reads value=9394 unit=kWh
